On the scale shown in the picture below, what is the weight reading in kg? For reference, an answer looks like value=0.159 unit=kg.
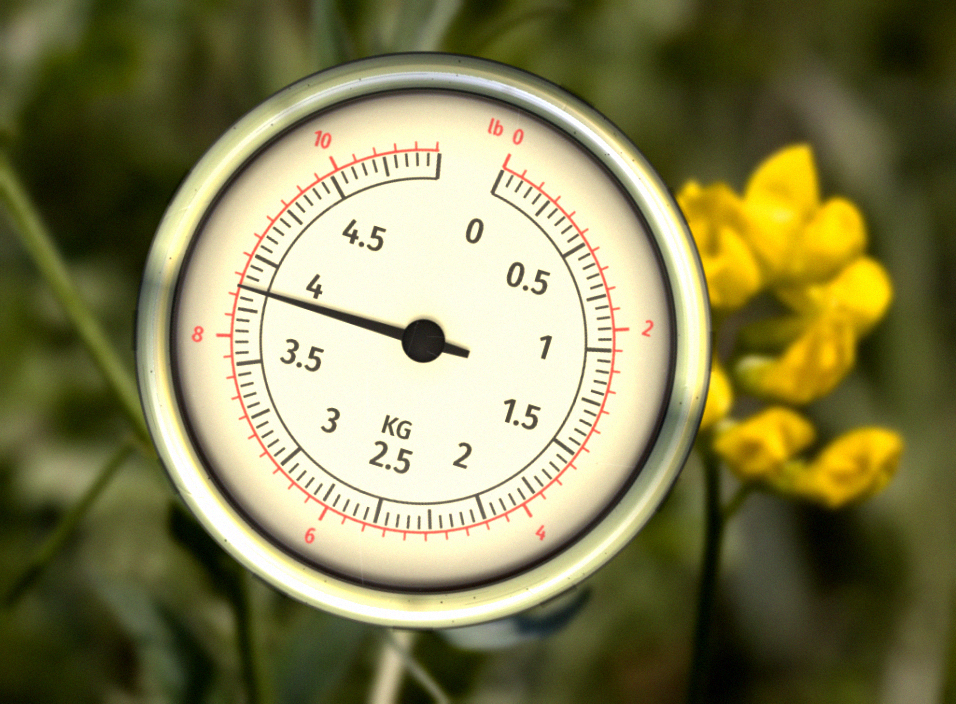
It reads value=3.85 unit=kg
